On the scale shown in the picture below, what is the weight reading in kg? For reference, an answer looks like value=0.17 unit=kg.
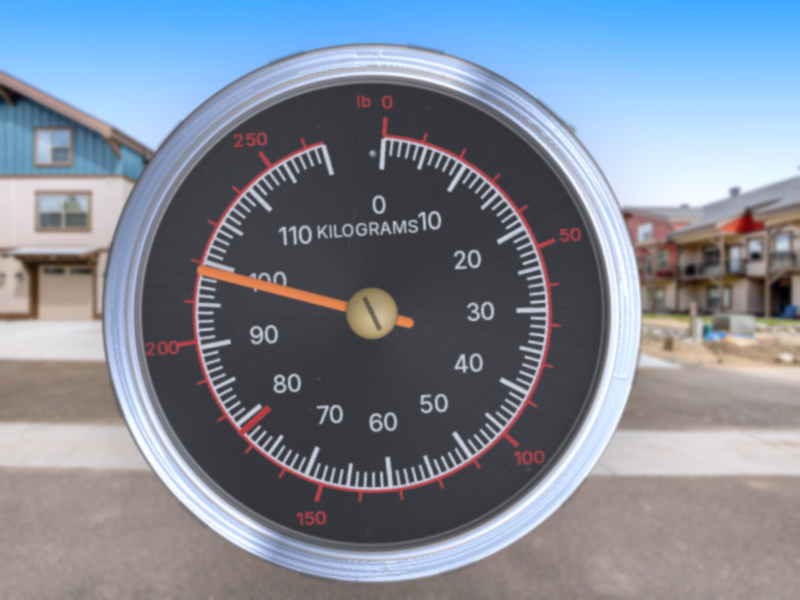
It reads value=99 unit=kg
